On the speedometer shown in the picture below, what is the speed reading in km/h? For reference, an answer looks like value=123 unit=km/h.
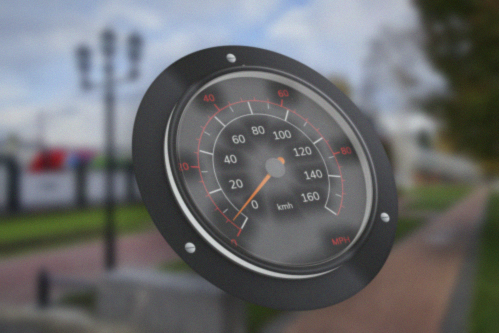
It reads value=5 unit=km/h
